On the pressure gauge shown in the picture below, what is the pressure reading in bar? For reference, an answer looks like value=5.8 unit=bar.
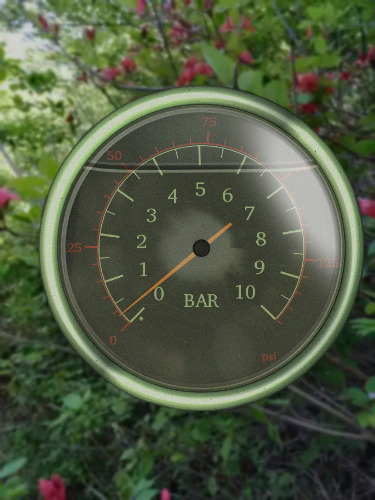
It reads value=0.25 unit=bar
